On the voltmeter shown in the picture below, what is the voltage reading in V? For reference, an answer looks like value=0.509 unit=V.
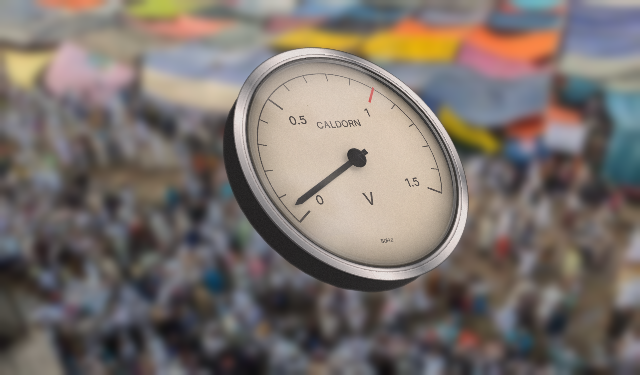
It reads value=0.05 unit=V
